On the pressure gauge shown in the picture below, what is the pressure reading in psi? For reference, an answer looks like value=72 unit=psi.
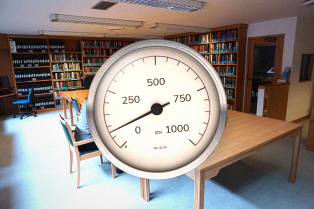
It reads value=75 unit=psi
